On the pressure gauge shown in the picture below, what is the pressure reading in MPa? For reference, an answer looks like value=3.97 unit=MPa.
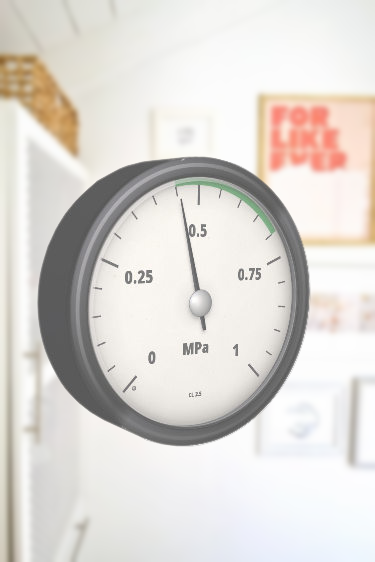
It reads value=0.45 unit=MPa
